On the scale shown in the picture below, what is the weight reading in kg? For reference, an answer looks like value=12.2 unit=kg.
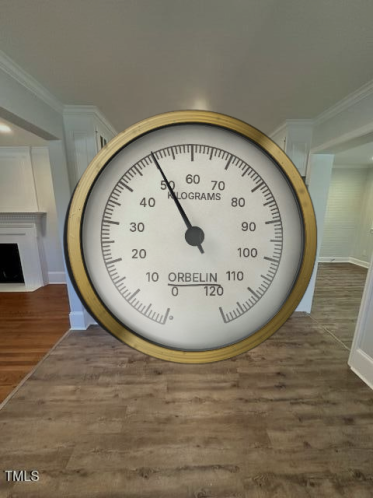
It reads value=50 unit=kg
